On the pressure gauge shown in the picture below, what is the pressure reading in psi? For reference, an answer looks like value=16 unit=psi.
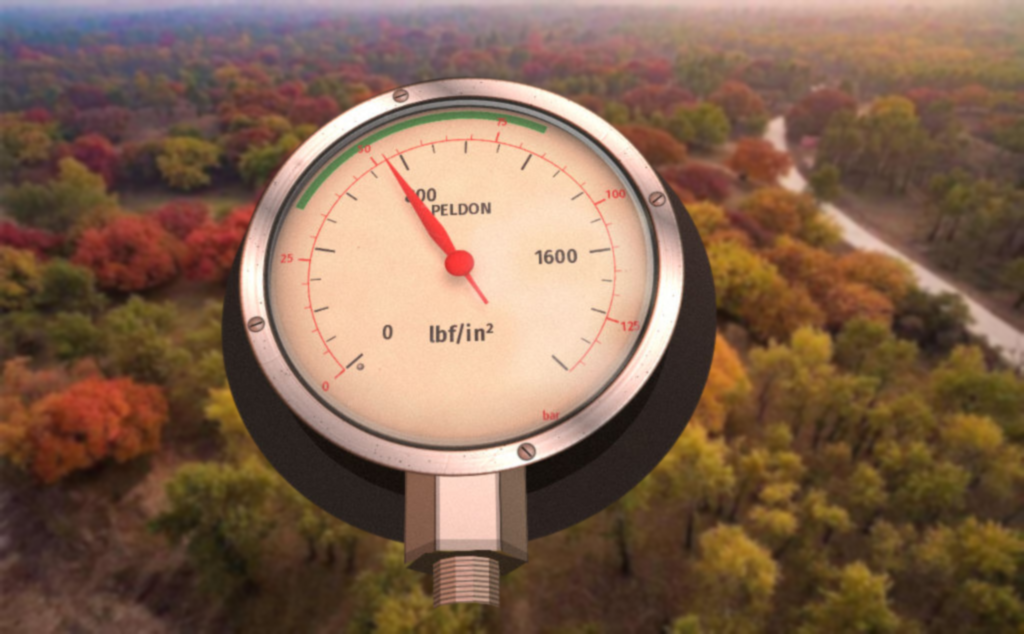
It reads value=750 unit=psi
